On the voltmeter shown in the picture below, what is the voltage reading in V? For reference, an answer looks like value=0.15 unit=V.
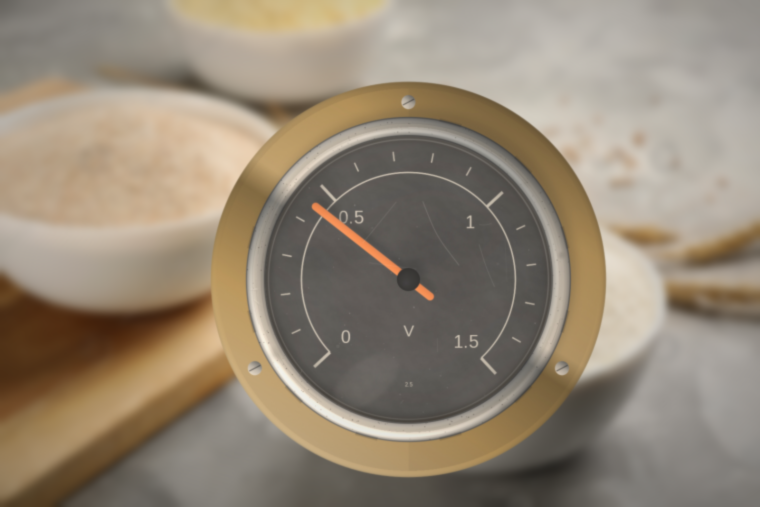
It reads value=0.45 unit=V
